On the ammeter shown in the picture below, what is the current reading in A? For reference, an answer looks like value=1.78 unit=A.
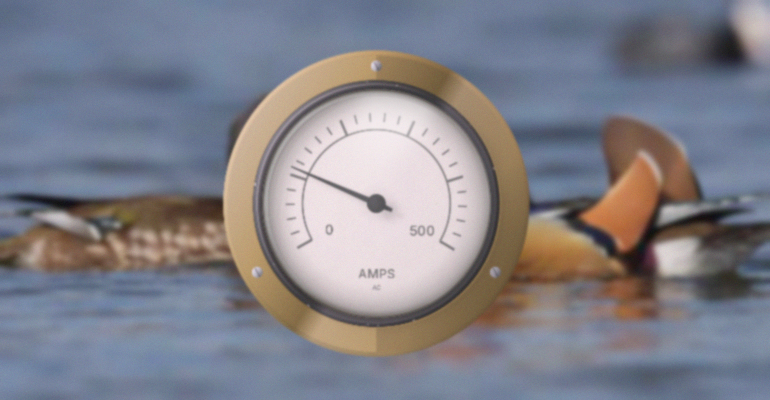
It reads value=110 unit=A
